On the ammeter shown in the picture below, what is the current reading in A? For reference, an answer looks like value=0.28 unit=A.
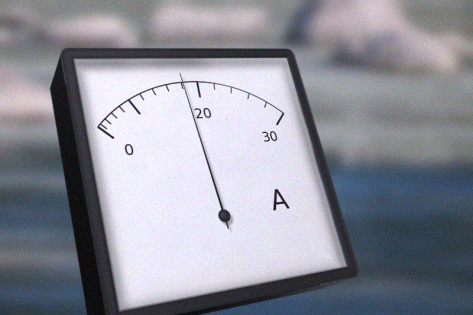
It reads value=18 unit=A
